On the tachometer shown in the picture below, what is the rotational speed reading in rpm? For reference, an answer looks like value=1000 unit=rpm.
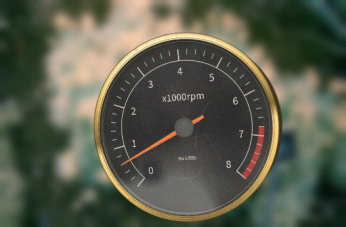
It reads value=600 unit=rpm
